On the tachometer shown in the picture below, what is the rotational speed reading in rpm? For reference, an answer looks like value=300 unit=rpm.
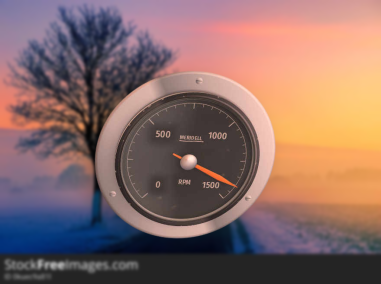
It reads value=1400 unit=rpm
